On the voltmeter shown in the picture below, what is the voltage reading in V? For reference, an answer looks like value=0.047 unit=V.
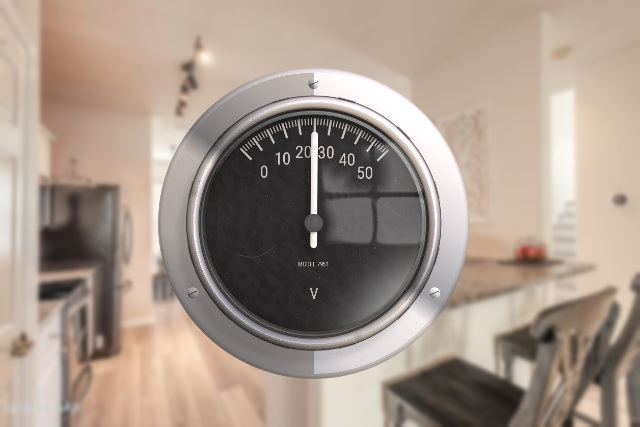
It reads value=25 unit=V
